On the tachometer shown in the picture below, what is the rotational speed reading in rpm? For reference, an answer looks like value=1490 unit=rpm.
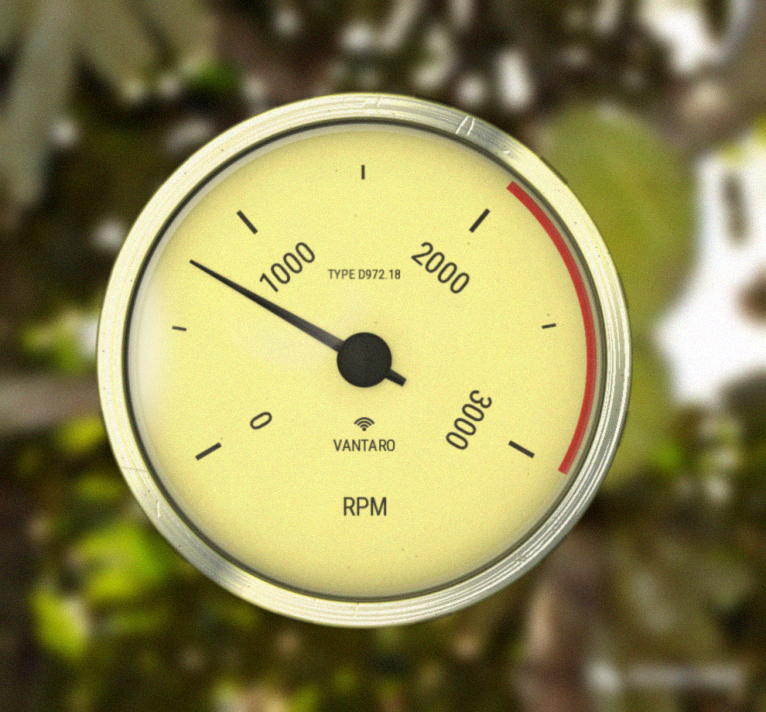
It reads value=750 unit=rpm
